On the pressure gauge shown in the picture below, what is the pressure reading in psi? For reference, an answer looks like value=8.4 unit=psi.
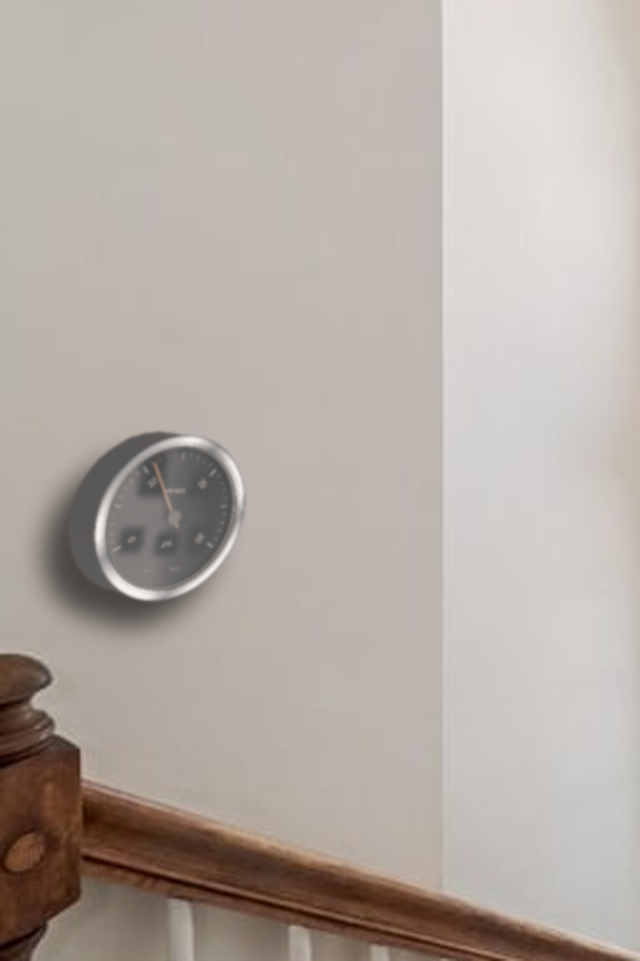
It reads value=11 unit=psi
